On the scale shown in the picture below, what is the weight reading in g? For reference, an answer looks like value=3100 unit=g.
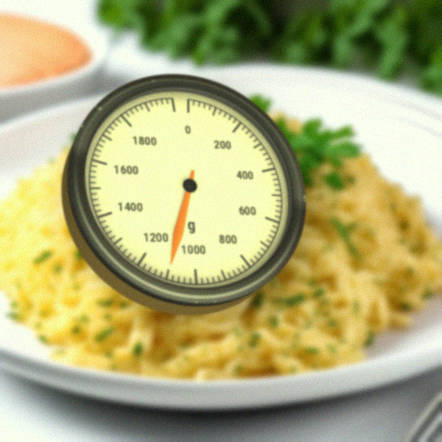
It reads value=1100 unit=g
